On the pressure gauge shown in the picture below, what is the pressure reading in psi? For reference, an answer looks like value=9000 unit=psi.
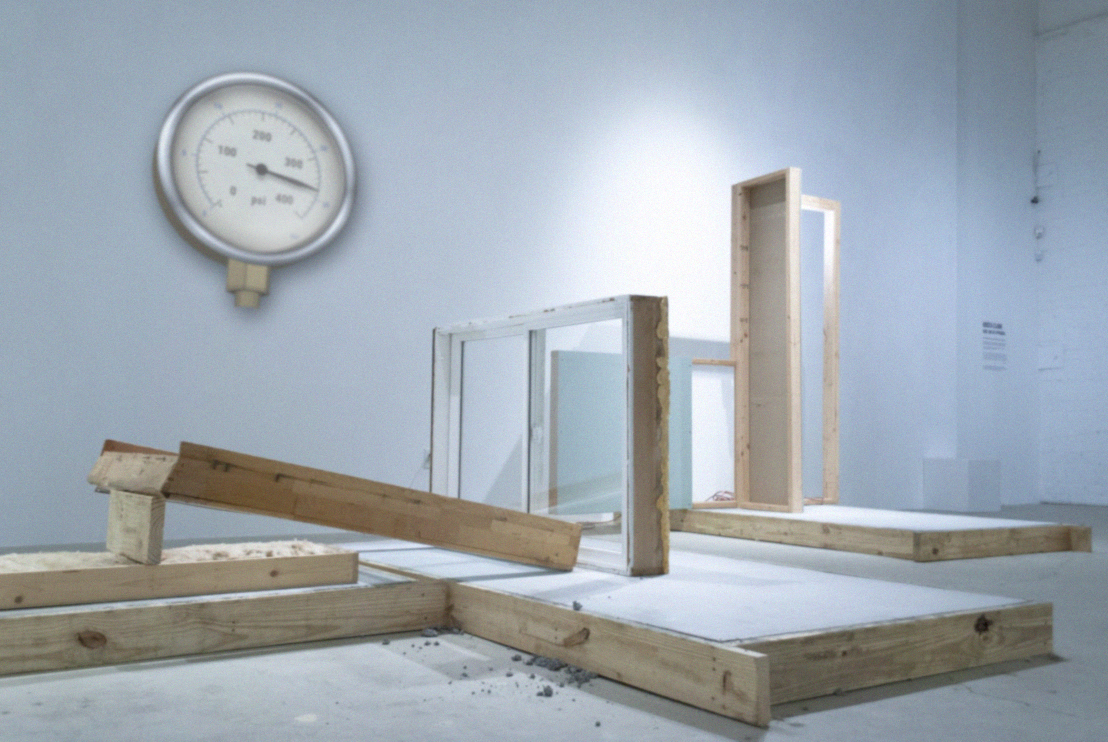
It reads value=350 unit=psi
